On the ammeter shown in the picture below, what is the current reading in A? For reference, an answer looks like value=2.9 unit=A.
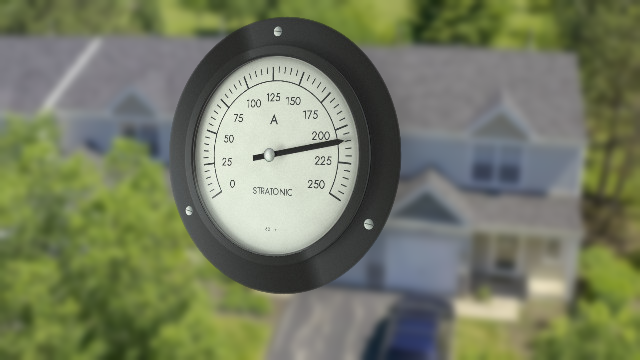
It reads value=210 unit=A
